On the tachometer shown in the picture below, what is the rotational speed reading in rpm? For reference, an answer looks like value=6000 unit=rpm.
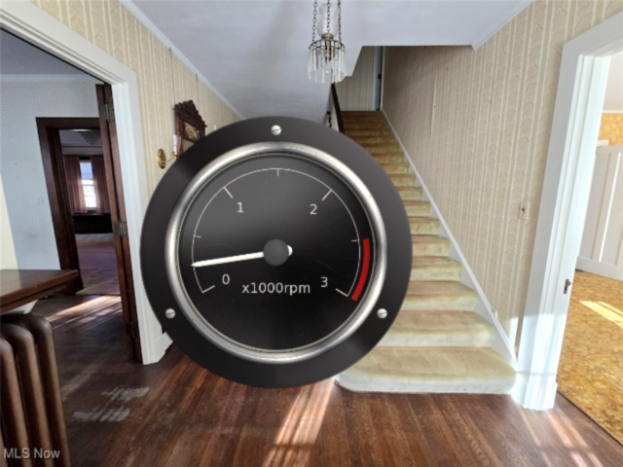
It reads value=250 unit=rpm
